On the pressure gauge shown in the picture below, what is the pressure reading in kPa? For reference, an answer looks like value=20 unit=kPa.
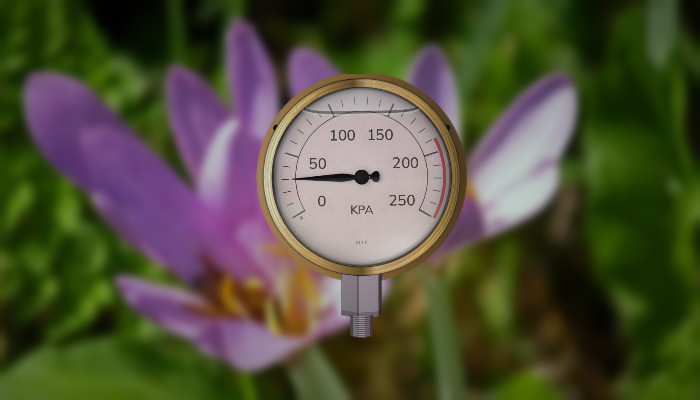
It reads value=30 unit=kPa
